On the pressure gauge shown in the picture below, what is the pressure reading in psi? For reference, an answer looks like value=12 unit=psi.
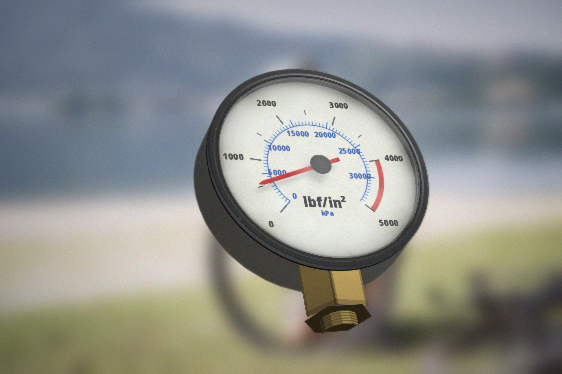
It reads value=500 unit=psi
